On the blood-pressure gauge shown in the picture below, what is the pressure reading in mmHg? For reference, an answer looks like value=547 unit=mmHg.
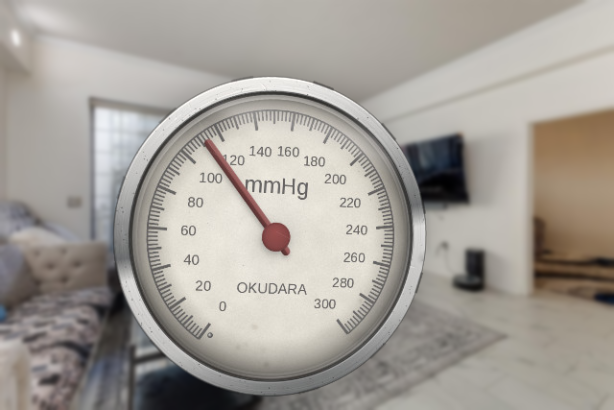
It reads value=112 unit=mmHg
